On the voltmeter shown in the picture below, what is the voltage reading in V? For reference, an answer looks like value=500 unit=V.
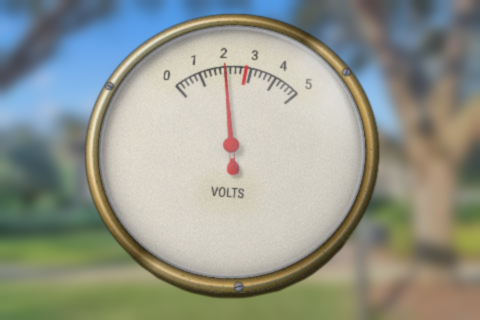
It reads value=2 unit=V
